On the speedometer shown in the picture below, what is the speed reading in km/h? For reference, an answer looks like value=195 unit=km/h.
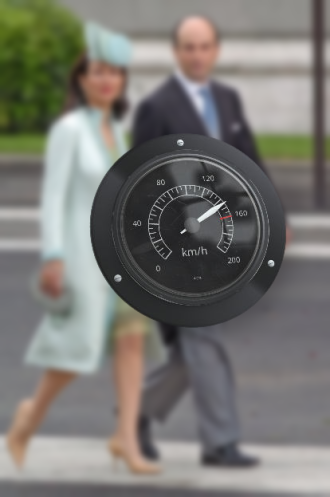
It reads value=145 unit=km/h
